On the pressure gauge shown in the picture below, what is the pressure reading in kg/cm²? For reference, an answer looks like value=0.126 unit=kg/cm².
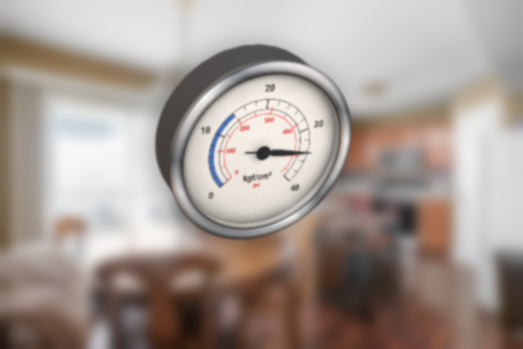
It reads value=34 unit=kg/cm²
